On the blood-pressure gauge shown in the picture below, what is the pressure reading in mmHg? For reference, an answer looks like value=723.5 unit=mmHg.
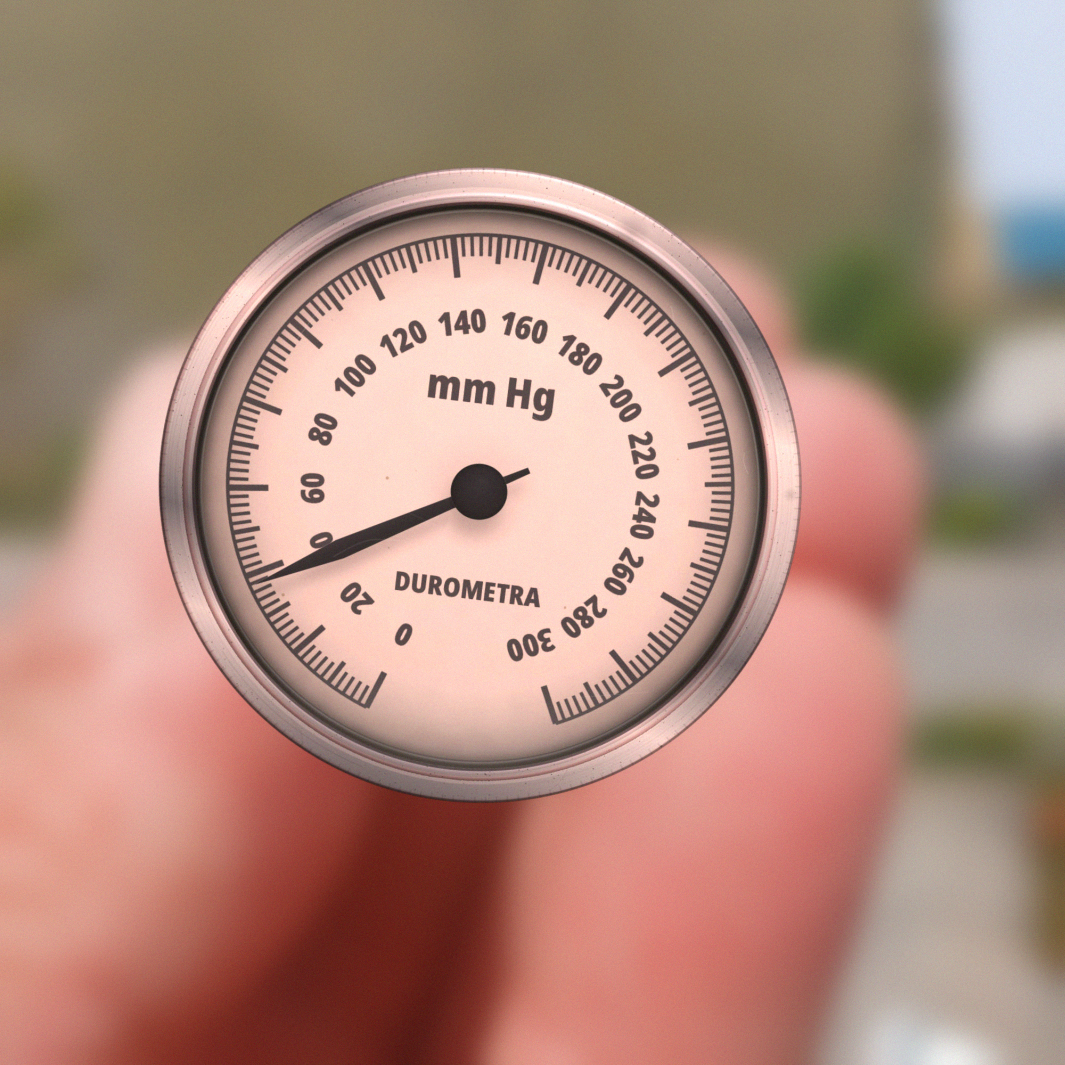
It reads value=38 unit=mmHg
